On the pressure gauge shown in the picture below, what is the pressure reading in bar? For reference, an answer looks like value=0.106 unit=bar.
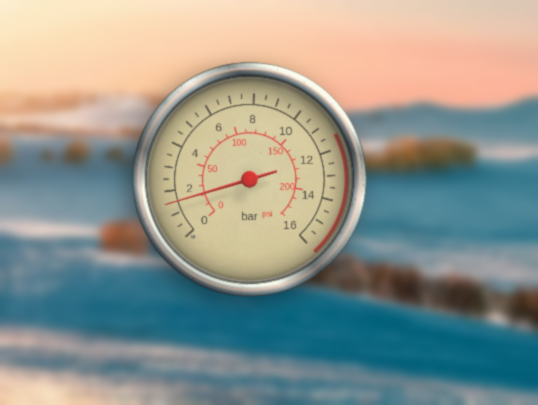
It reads value=1.5 unit=bar
